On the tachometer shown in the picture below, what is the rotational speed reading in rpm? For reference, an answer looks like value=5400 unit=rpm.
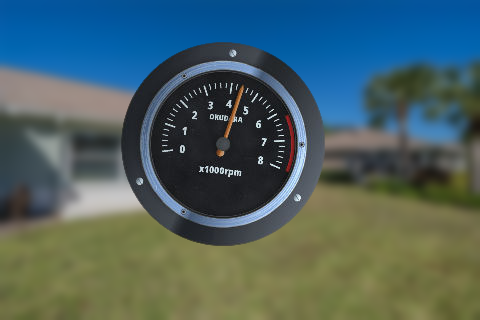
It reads value=4400 unit=rpm
